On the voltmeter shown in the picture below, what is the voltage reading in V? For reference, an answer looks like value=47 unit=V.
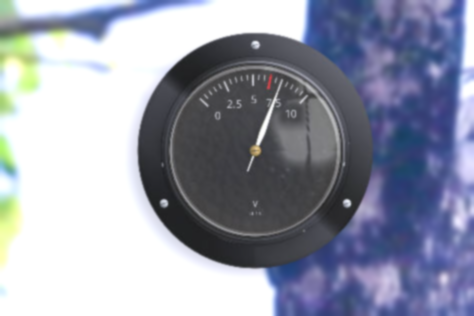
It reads value=7.5 unit=V
